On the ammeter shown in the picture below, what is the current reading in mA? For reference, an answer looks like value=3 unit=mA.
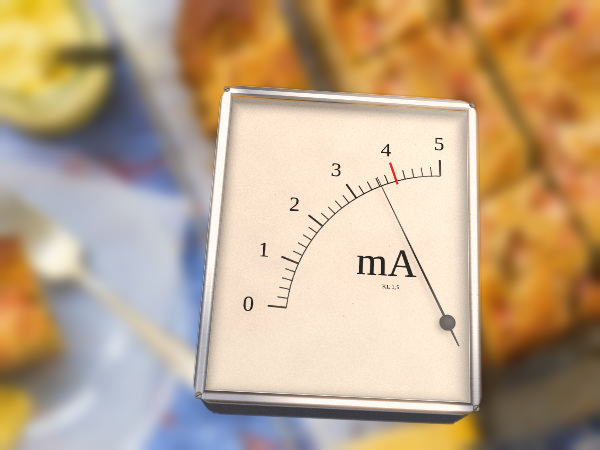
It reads value=3.6 unit=mA
